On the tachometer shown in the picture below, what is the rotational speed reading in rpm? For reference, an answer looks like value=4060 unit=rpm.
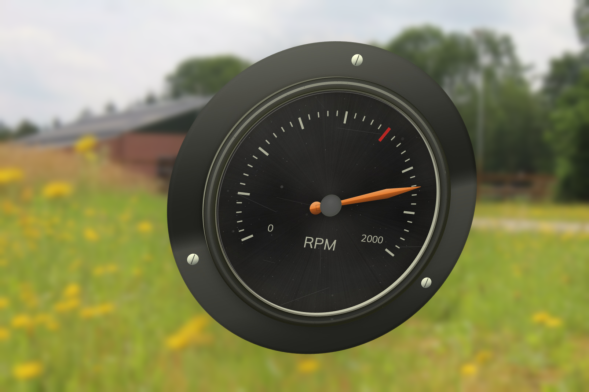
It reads value=1600 unit=rpm
